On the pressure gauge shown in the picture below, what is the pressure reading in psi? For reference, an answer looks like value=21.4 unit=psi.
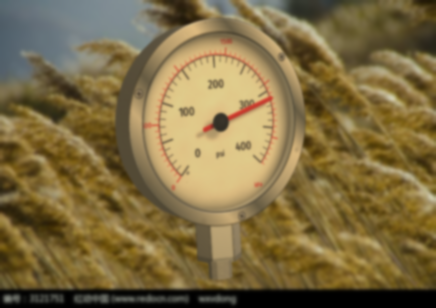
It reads value=310 unit=psi
